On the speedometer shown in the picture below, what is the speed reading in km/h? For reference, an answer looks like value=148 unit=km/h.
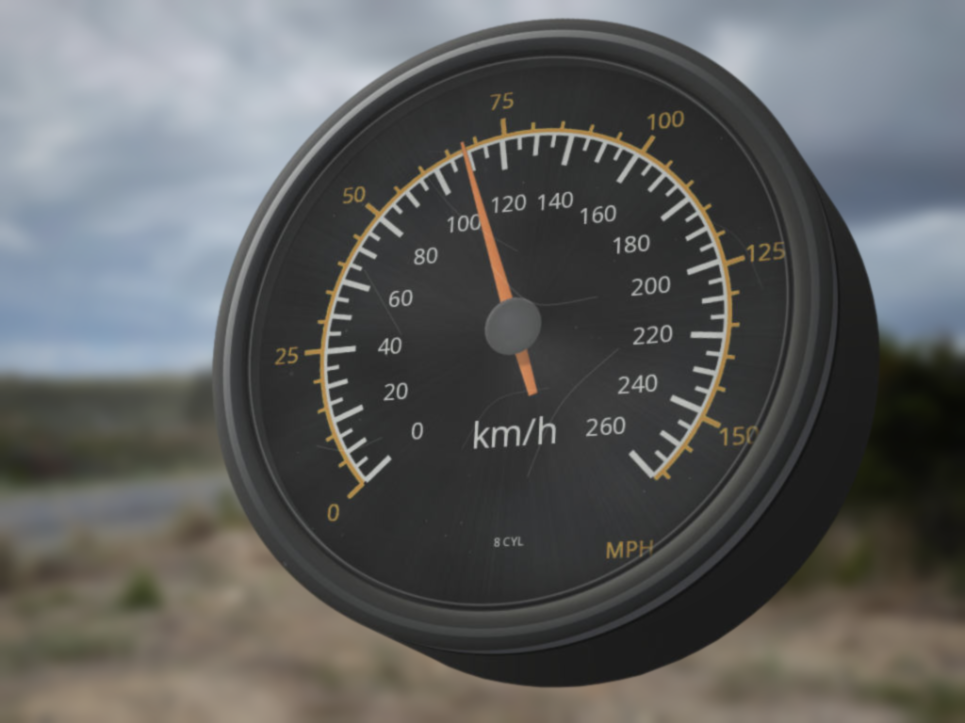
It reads value=110 unit=km/h
